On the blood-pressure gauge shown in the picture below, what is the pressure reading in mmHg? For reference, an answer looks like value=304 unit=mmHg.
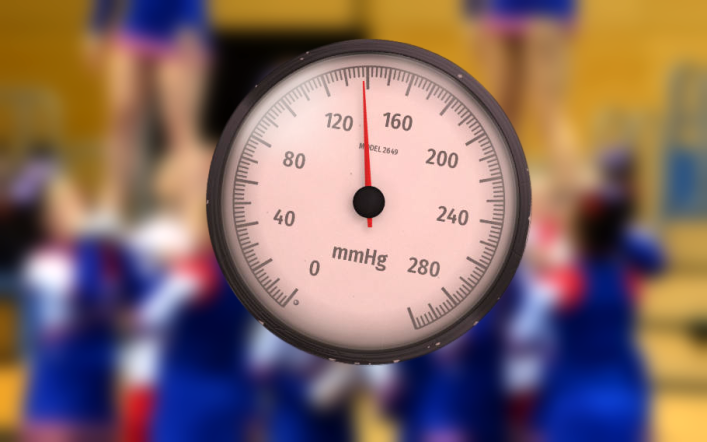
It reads value=138 unit=mmHg
